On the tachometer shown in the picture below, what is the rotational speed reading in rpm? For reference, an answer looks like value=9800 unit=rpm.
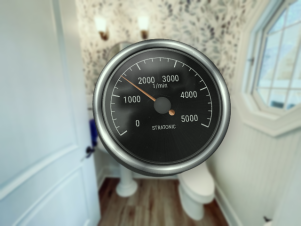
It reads value=1500 unit=rpm
